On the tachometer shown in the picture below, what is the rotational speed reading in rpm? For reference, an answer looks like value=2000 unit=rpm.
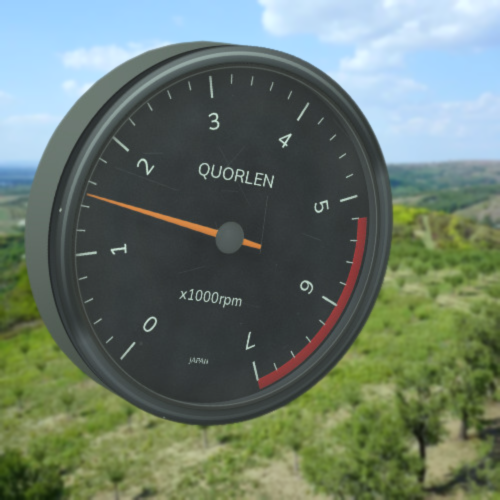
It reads value=1500 unit=rpm
